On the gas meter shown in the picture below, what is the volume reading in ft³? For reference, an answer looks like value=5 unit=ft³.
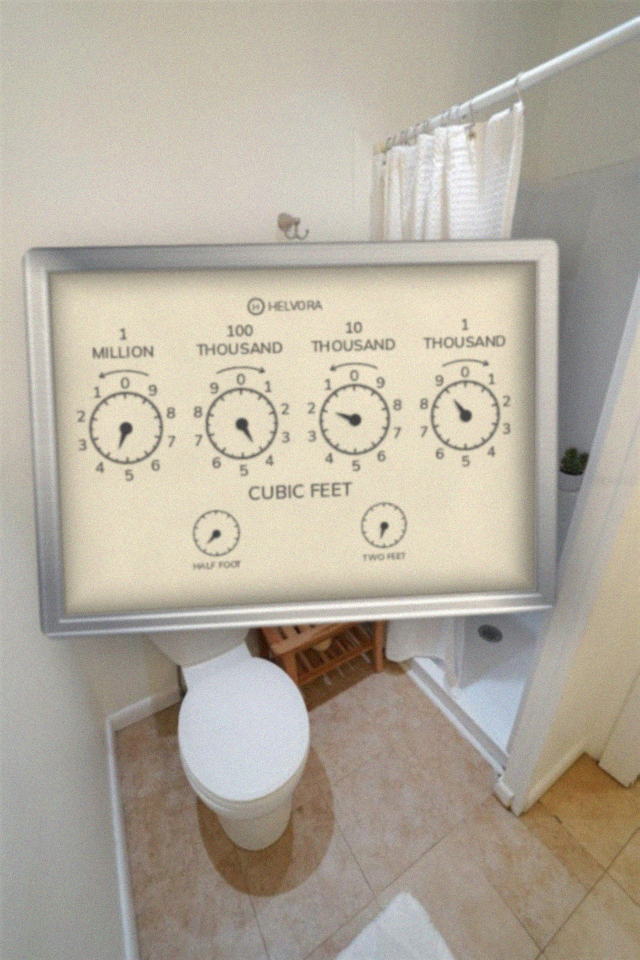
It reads value=441900 unit=ft³
